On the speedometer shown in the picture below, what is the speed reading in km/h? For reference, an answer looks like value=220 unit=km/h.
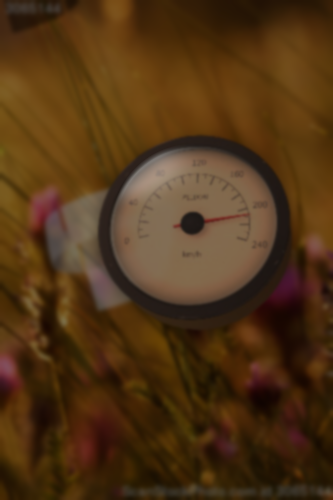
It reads value=210 unit=km/h
